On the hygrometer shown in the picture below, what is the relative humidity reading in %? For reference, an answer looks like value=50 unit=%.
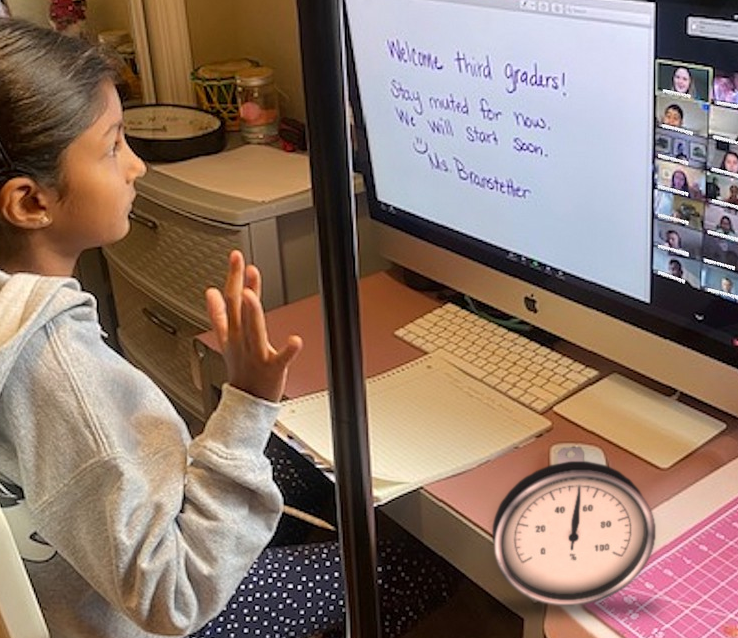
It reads value=52 unit=%
